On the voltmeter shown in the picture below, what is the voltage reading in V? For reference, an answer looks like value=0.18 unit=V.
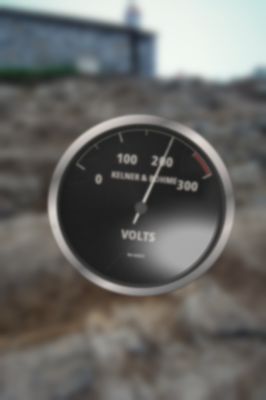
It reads value=200 unit=V
